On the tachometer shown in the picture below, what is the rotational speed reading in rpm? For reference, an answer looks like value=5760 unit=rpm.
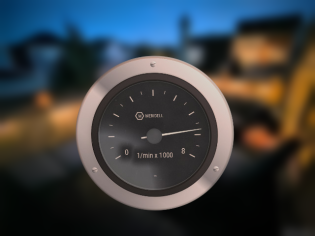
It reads value=6750 unit=rpm
